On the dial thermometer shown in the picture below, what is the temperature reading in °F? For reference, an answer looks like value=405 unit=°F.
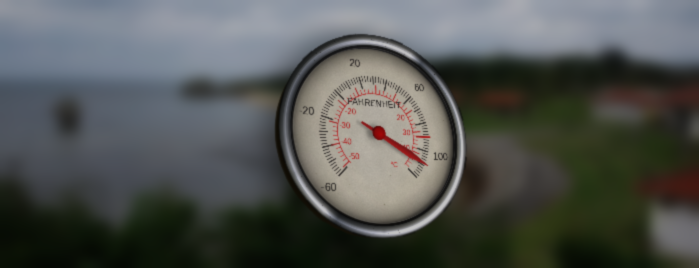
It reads value=110 unit=°F
